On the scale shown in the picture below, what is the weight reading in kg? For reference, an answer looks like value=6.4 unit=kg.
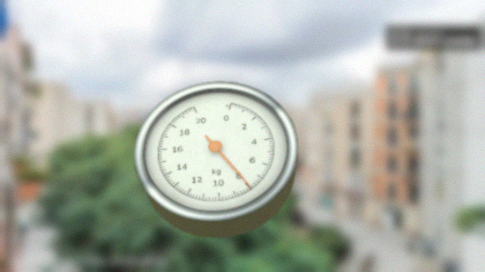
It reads value=8 unit=kg
